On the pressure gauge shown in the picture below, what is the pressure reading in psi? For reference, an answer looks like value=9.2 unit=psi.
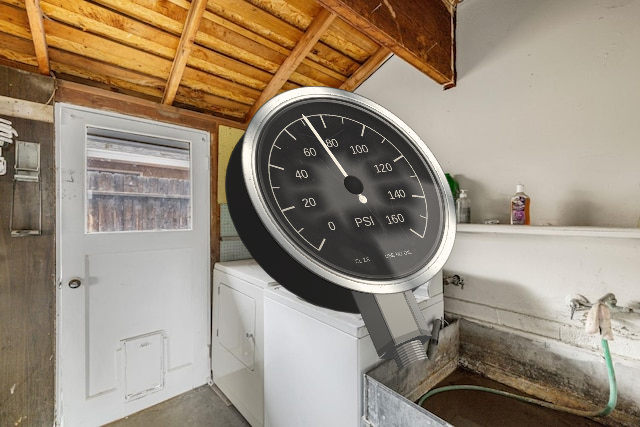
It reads value=70 unit=psi
